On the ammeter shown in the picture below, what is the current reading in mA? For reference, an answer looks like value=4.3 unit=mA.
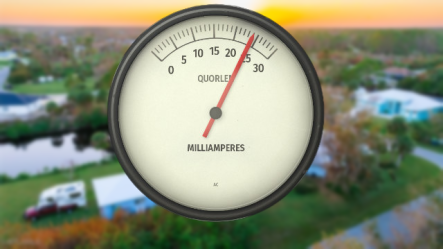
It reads value=24 unit=mA
